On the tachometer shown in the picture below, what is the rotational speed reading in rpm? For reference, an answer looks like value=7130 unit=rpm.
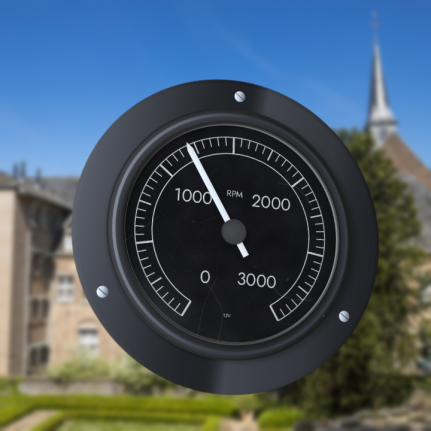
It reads value=1200 unit=rpm
